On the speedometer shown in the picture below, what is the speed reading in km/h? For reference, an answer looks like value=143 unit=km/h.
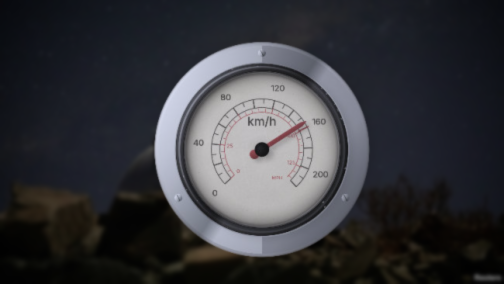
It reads value=155 unit=km/h
